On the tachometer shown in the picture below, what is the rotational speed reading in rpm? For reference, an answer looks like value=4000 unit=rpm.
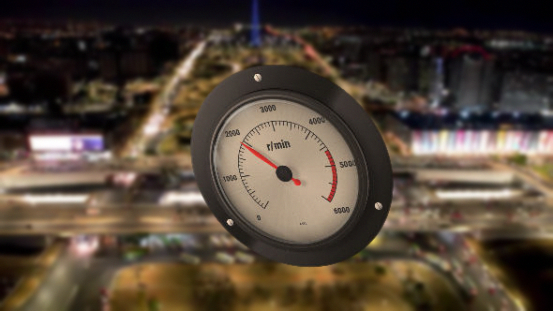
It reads value=2000 unit=rpm
